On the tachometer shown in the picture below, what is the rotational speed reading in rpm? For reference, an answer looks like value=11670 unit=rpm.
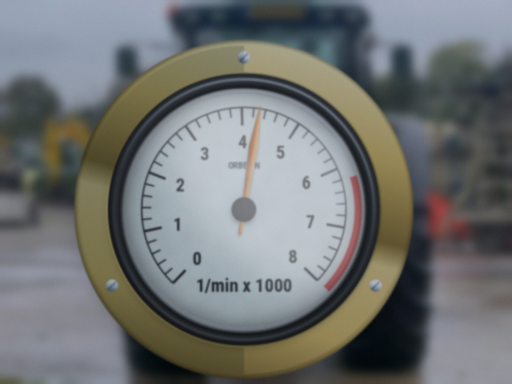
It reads value=4300 unit=rpm
